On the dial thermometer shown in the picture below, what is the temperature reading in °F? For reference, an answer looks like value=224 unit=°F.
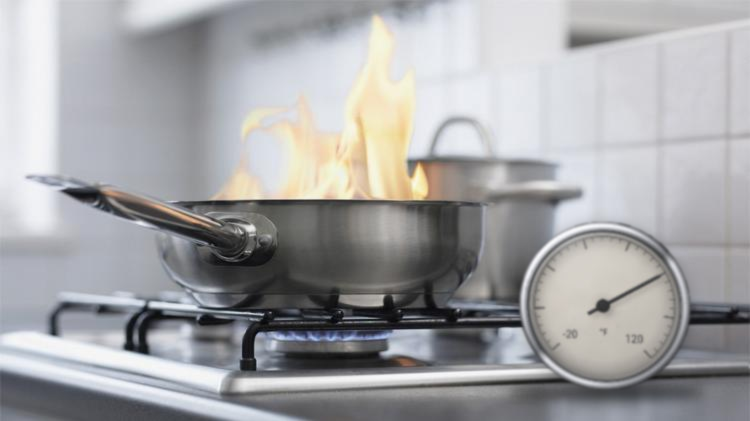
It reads value=80 unit=°F
